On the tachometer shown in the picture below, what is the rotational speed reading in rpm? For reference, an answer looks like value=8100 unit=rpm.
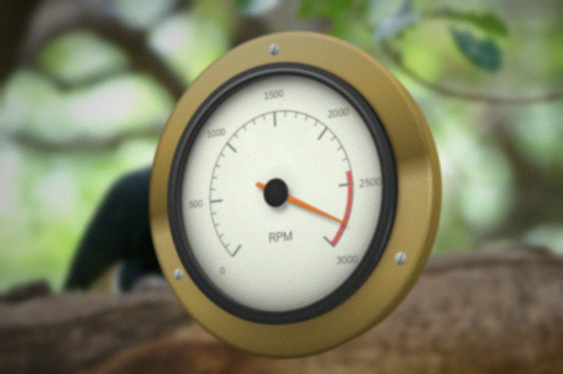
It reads value=2800 unit=rpm
